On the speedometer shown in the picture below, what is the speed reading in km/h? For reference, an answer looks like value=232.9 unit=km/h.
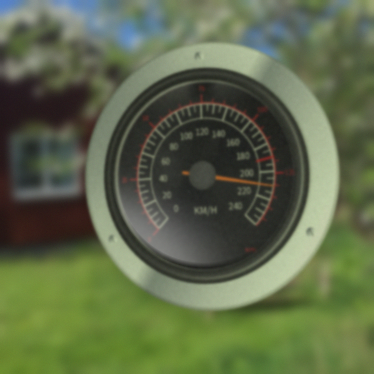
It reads value=210 unit=km/h
